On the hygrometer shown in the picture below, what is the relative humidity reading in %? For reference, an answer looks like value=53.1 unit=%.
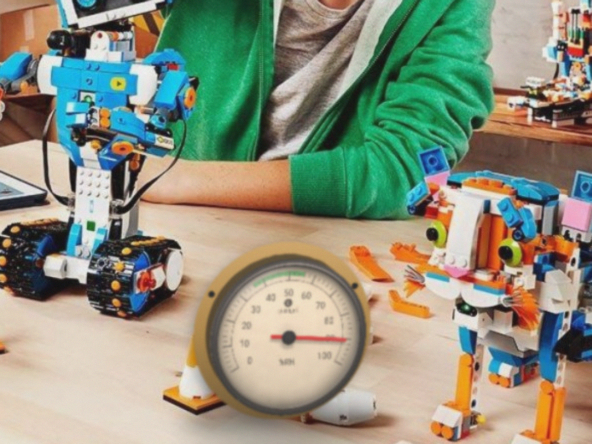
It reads value=90 unit=%
